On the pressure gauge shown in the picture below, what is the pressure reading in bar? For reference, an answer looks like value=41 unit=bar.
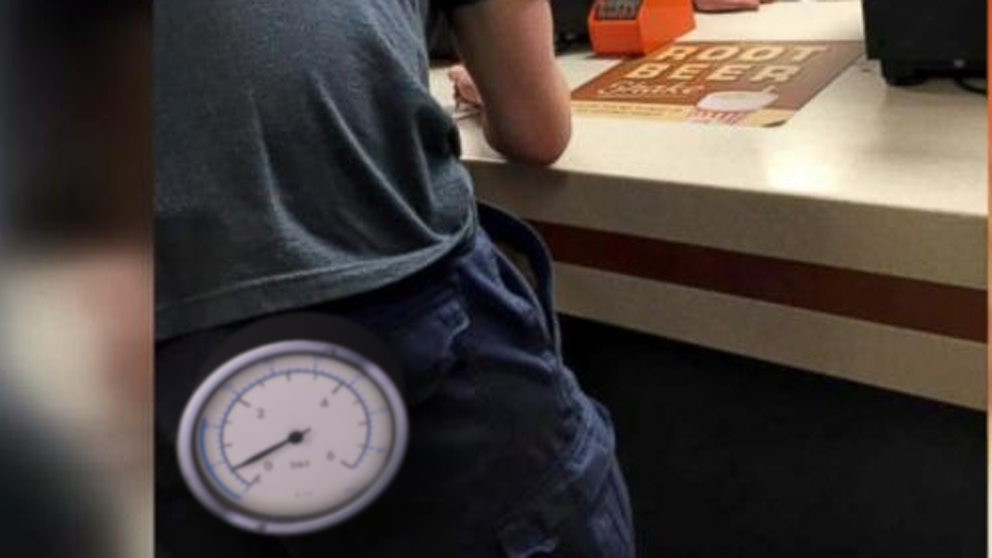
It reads value=0.5 unit=bar
